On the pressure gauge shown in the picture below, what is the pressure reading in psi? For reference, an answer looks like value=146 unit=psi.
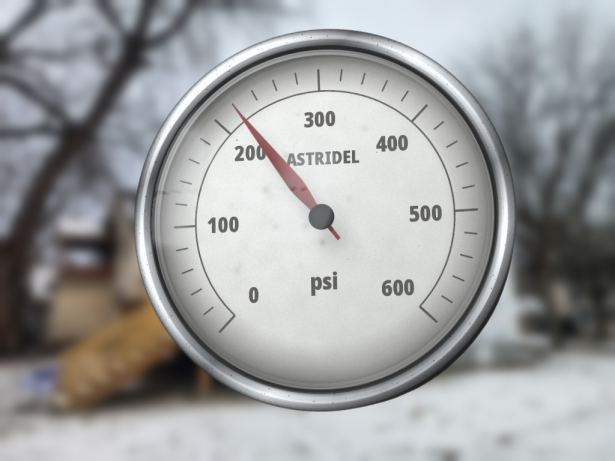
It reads value=220 unit=psi
